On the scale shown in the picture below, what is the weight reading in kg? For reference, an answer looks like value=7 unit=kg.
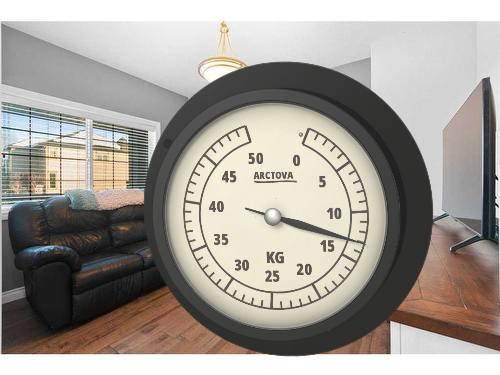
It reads value=13 unit=kg
